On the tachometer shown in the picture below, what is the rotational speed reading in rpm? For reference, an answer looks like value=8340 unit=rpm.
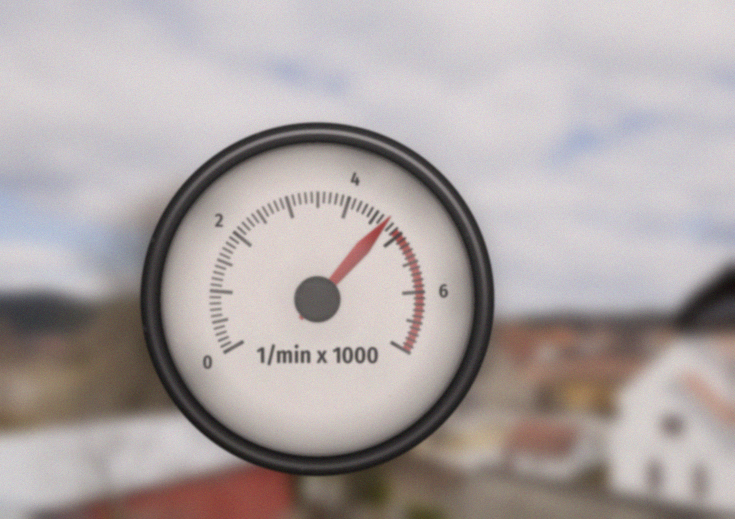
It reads value=4700 unit=rpm
